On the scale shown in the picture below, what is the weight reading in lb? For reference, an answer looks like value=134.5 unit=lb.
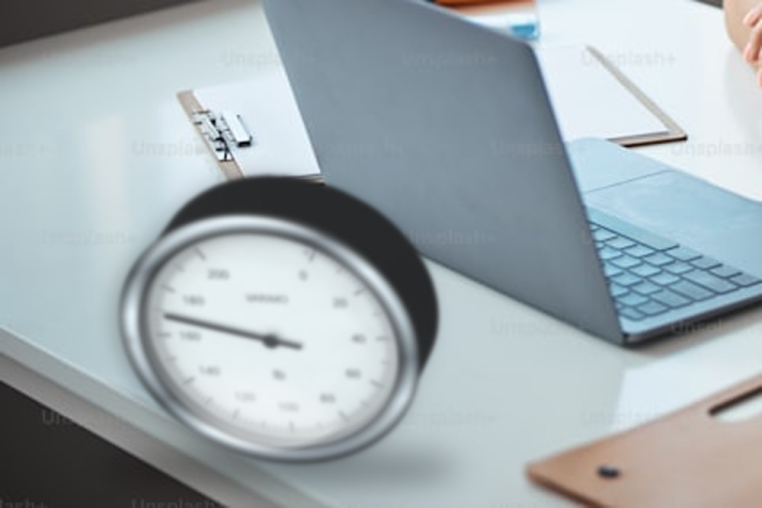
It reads value=170 unit=lb
